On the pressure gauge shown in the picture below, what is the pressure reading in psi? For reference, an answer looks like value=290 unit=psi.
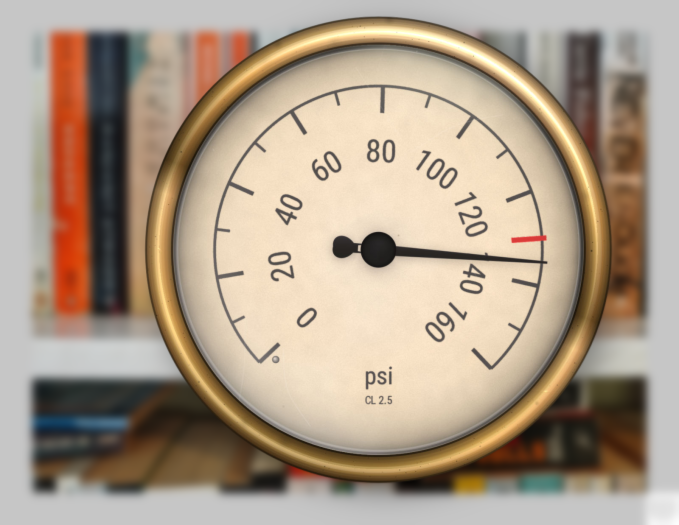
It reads value=135 unit=psi
